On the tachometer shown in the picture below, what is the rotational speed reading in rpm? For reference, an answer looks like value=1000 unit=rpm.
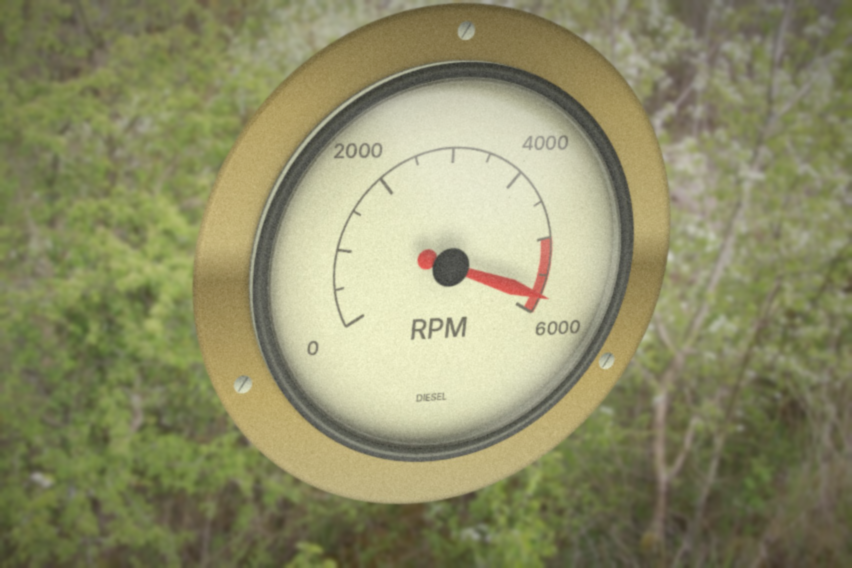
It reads value=5750 unit=rpm
